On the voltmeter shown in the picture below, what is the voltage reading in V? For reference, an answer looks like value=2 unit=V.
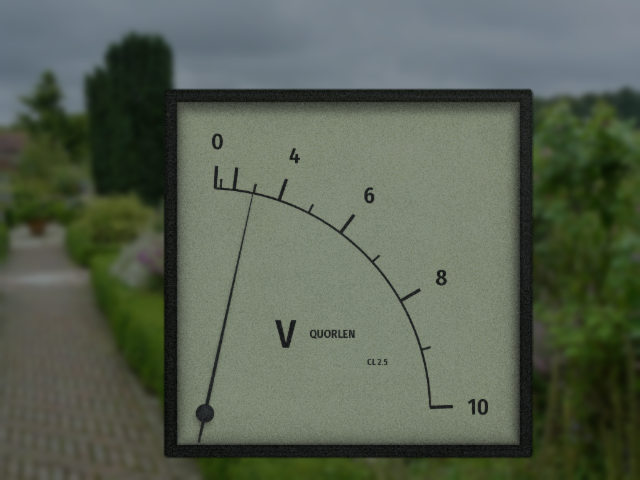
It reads value=3 unit=V
